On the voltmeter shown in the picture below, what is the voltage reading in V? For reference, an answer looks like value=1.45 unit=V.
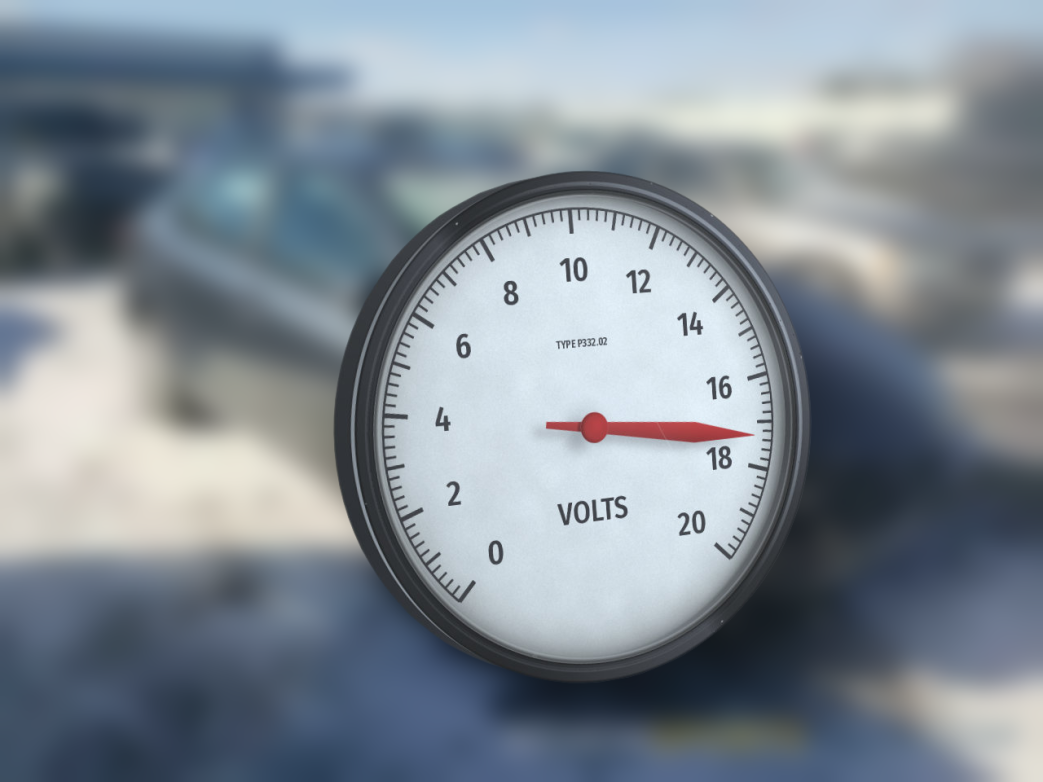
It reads value=17.3 unit=V
